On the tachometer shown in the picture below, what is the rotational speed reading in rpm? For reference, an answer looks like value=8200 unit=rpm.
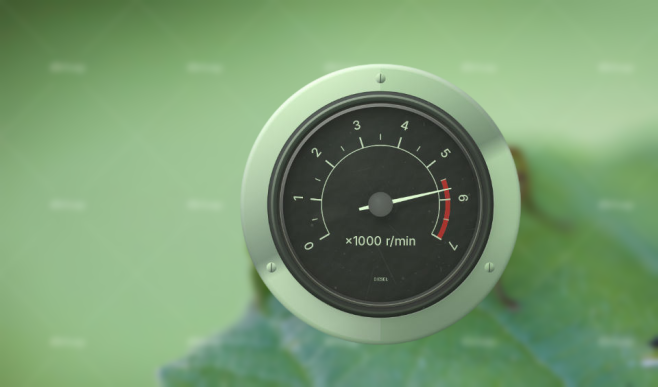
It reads value=5750 unit=rpm
